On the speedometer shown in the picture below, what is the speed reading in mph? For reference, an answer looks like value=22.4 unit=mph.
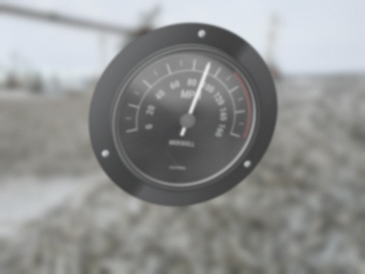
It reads value=90 unit=mph
